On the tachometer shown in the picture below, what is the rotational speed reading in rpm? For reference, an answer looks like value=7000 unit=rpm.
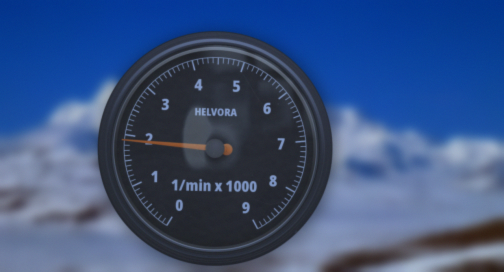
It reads value=1900 unit=rpm
